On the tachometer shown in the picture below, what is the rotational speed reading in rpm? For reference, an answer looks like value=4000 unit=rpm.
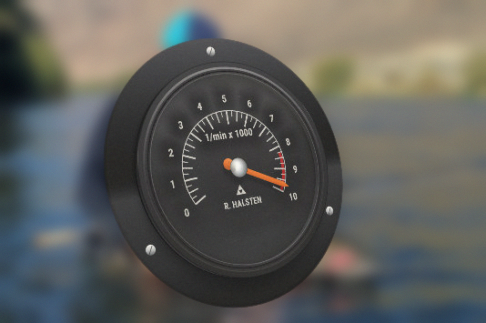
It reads value=9750 unit=rpm
